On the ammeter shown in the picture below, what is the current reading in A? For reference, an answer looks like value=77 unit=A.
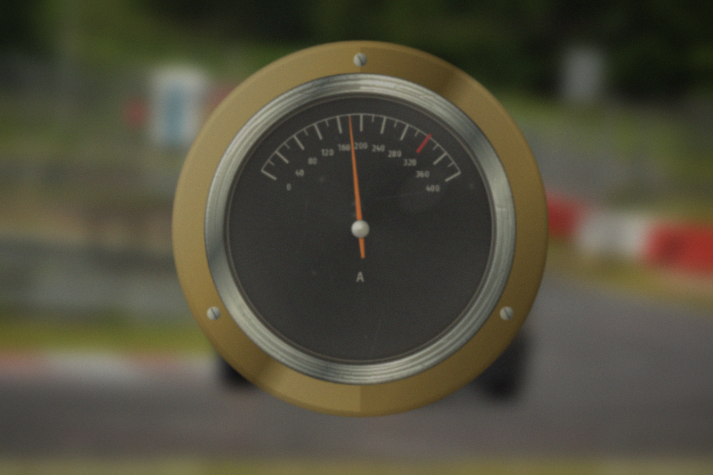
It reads value=180 unit=A
